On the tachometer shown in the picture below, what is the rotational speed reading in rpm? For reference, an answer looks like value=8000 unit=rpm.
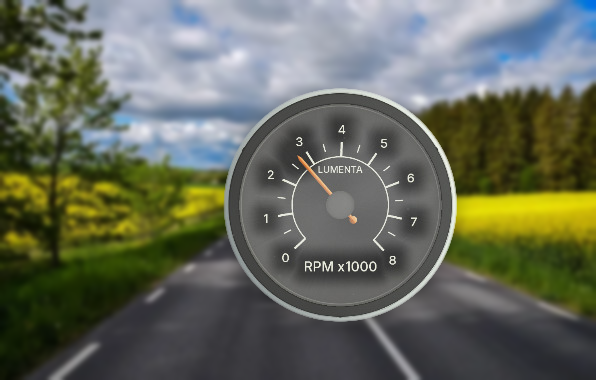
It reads value=2750 unit=rpm
